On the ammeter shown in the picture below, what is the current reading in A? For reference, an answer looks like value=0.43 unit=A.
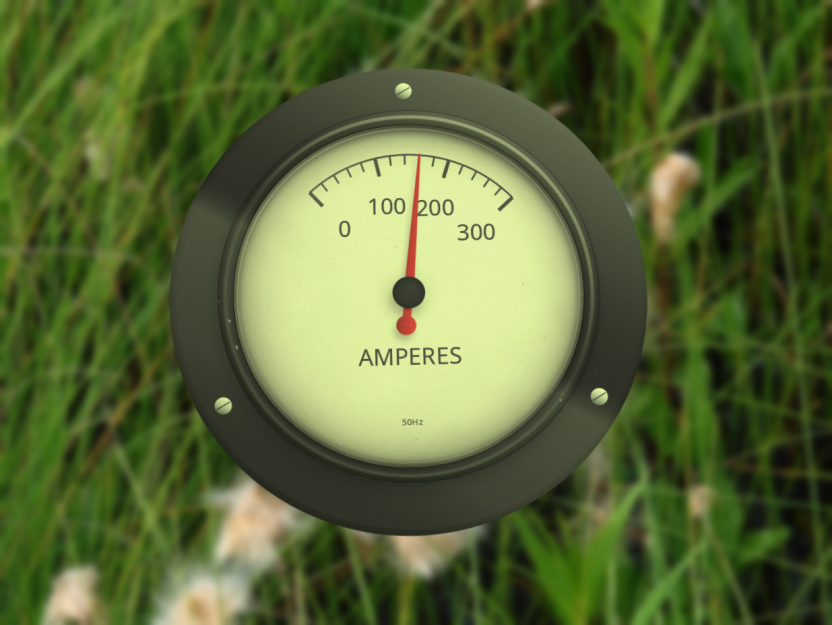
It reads value=160 unit=A
